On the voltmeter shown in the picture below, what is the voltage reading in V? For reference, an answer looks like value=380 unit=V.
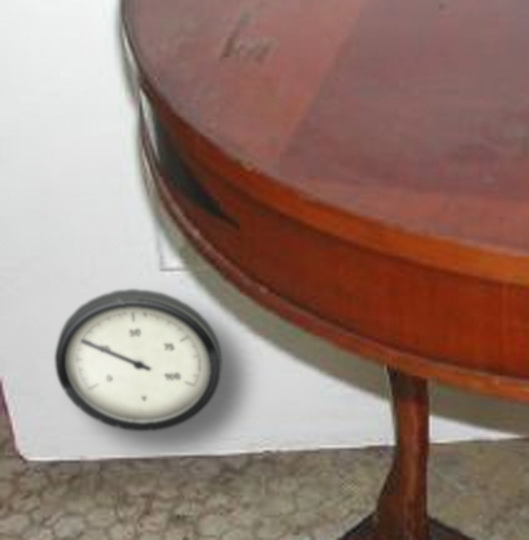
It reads value=25 unit=V
